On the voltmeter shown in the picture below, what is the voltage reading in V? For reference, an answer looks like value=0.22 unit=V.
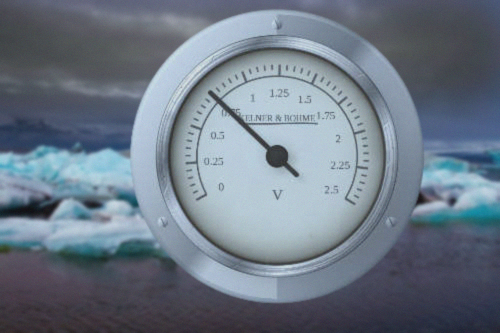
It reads value=0.75 unit=V
